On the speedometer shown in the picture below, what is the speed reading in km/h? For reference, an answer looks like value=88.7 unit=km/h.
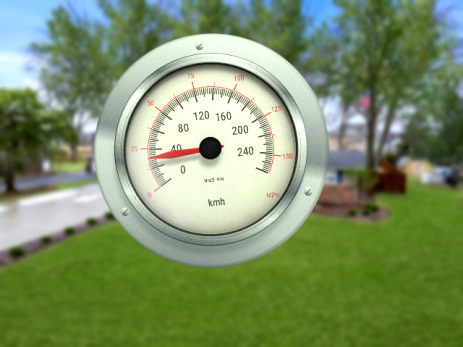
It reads value=30 unit=km/h
